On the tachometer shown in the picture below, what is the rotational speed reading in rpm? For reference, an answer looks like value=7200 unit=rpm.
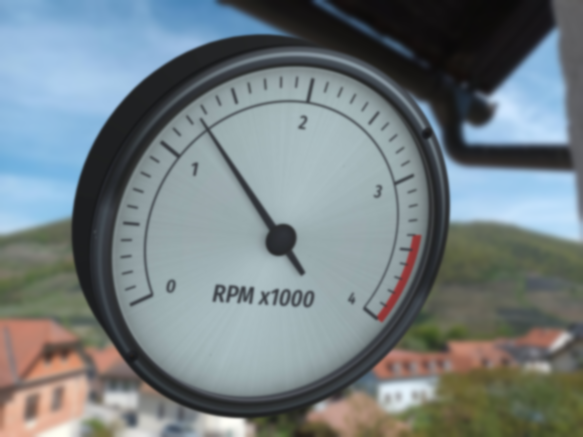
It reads value=1250 unit=rpm
